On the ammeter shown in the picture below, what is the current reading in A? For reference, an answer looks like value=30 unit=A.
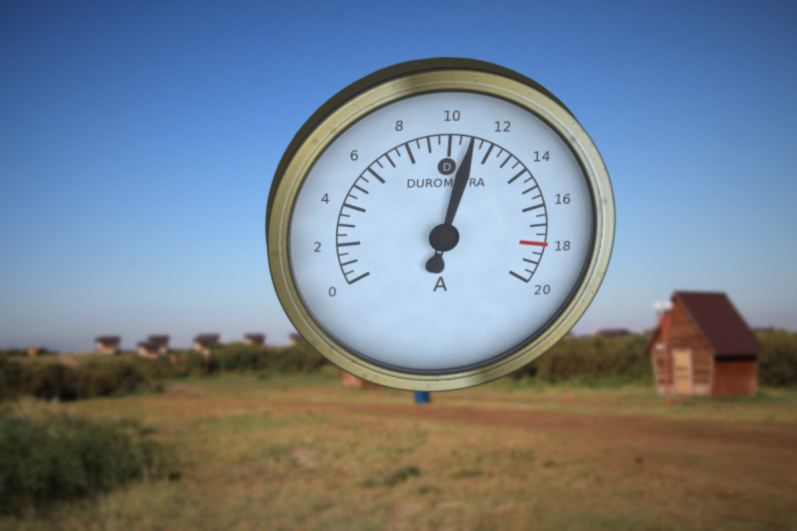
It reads value=11 unit=A
